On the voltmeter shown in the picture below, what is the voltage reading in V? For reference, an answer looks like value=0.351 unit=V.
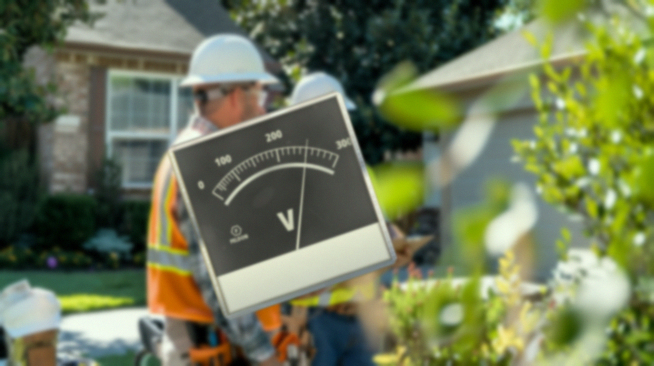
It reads value=250 unit=V
